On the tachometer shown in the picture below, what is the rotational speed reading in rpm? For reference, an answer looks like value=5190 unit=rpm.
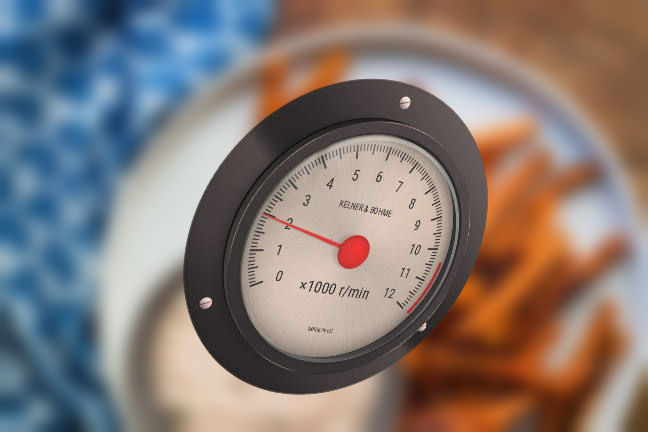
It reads value=2000 unit=rpm
